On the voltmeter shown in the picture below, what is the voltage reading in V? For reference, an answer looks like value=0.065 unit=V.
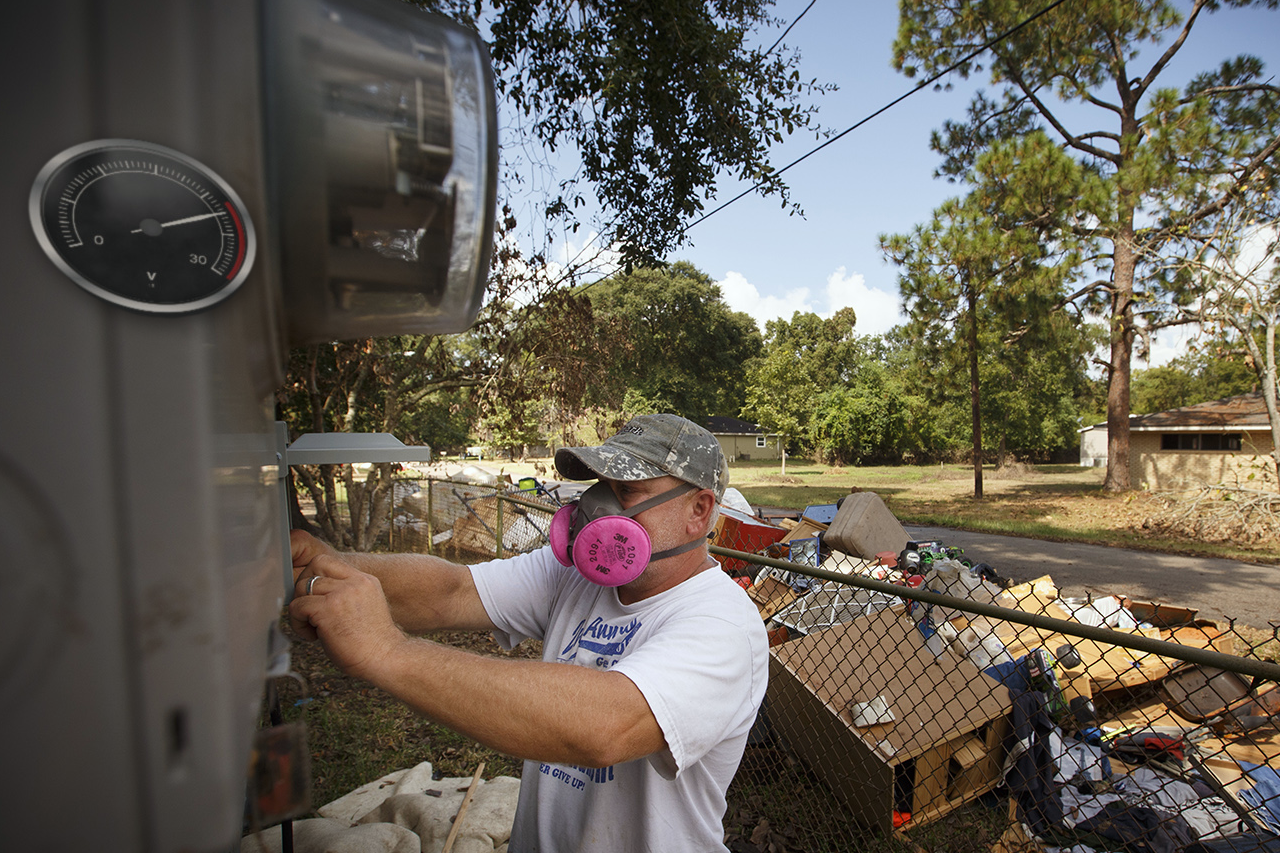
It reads value=22.5 unit=V
